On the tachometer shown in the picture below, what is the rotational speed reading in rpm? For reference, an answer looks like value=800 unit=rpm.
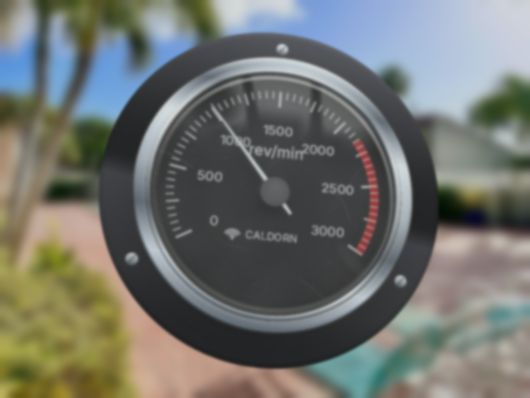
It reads value=1000 unit=rpm
